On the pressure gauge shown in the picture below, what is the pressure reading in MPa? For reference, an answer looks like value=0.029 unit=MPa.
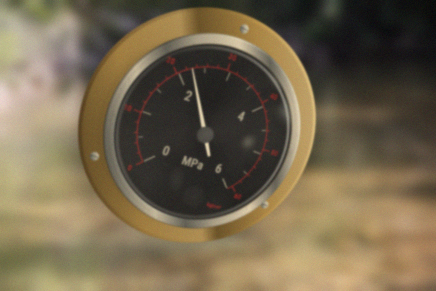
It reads value=2.25 unit=MPa
